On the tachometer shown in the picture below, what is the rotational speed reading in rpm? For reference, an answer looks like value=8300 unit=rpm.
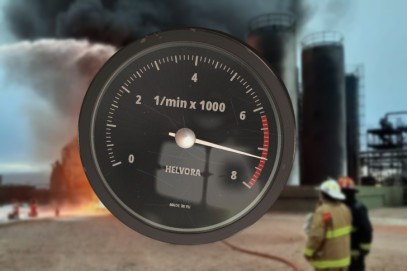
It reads value=7200 unit=rpm
